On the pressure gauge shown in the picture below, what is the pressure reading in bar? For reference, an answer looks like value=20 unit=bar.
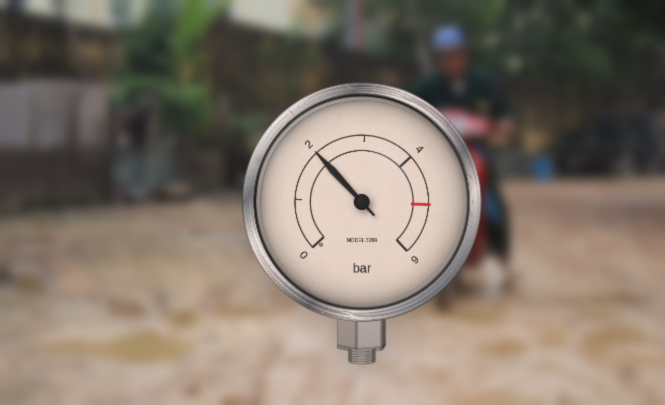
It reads value=2 unit=bar
